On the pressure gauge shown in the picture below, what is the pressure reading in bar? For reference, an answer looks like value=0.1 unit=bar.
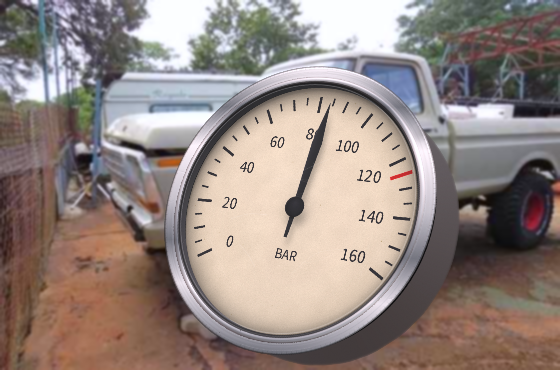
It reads value=85 unit=bar
